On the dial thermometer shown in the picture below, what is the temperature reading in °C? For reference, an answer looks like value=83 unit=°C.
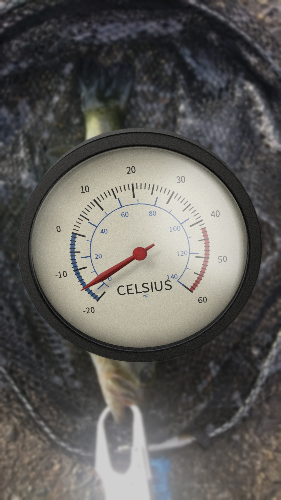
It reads value=-15 unit=°C
